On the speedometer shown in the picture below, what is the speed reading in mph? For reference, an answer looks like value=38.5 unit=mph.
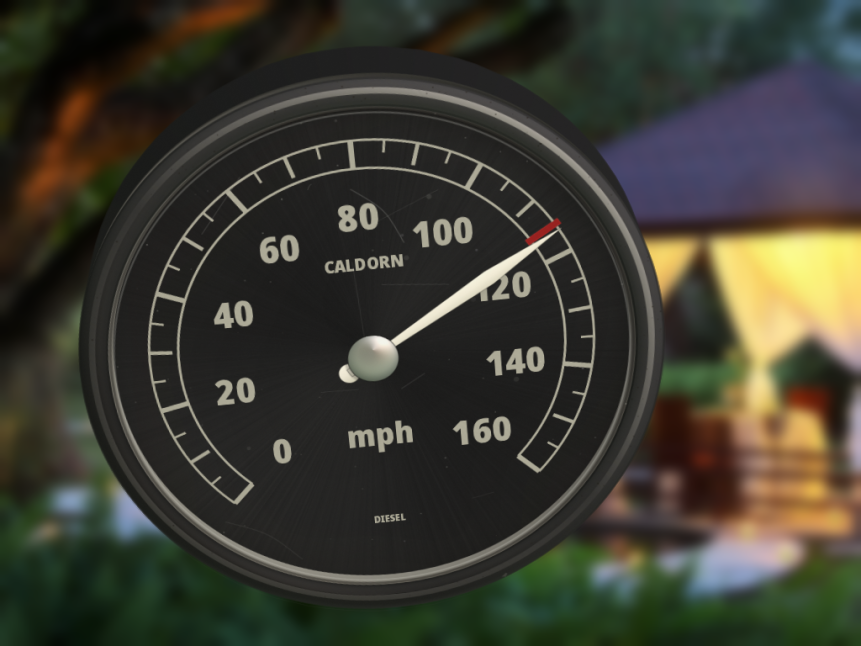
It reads value=115 unit=mph
